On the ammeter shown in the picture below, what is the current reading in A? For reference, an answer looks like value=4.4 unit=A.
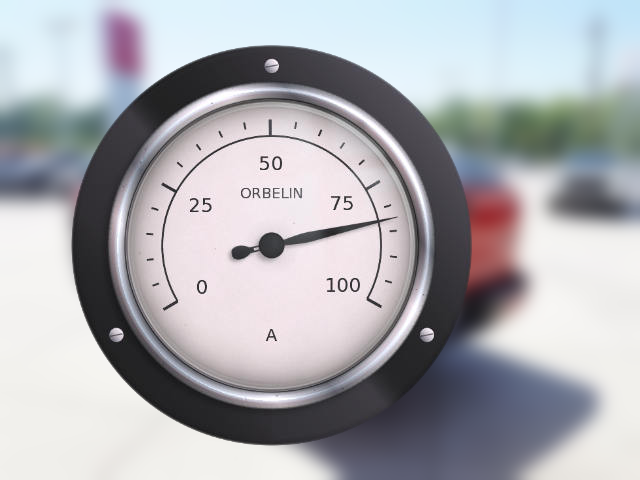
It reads value=82.5 unit=A
